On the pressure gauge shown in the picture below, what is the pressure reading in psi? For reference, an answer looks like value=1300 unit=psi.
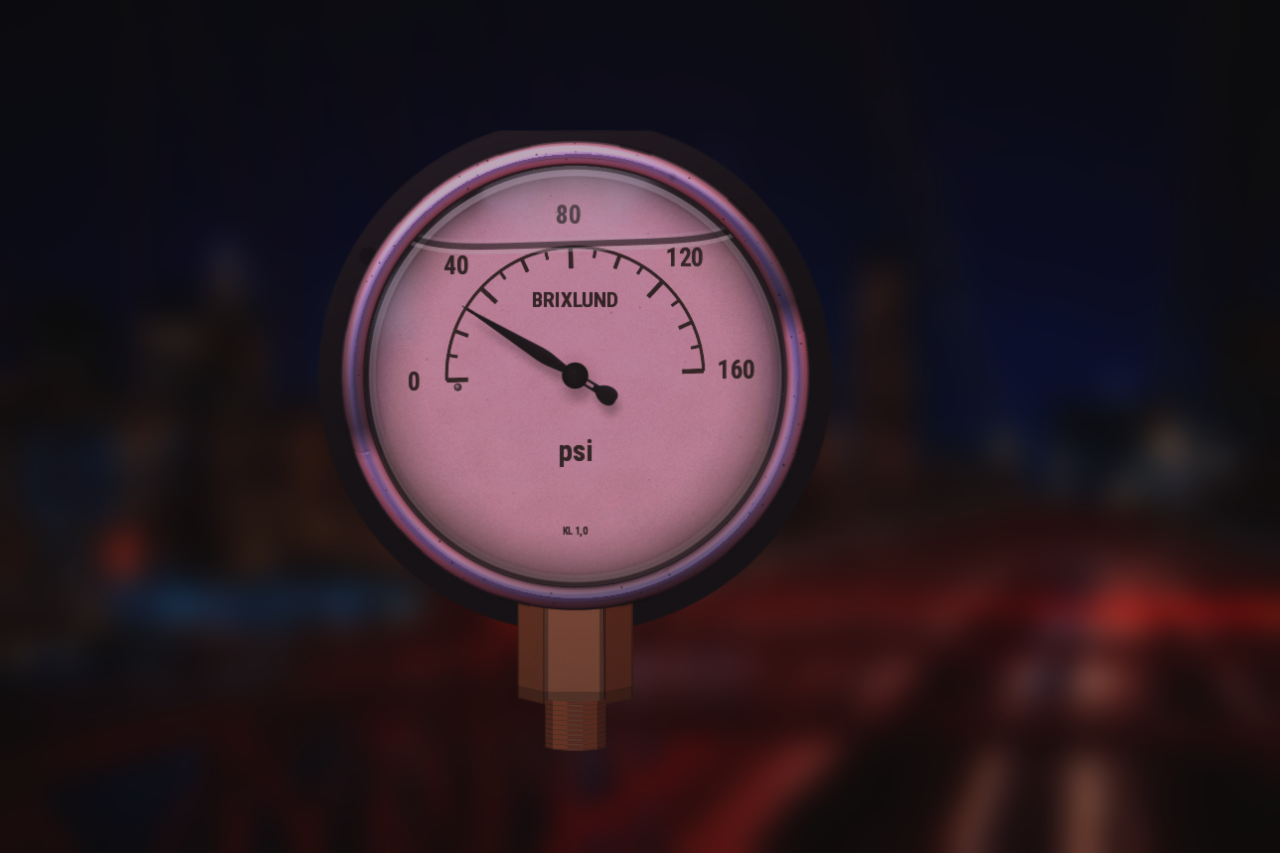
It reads value=30 unit=psi
